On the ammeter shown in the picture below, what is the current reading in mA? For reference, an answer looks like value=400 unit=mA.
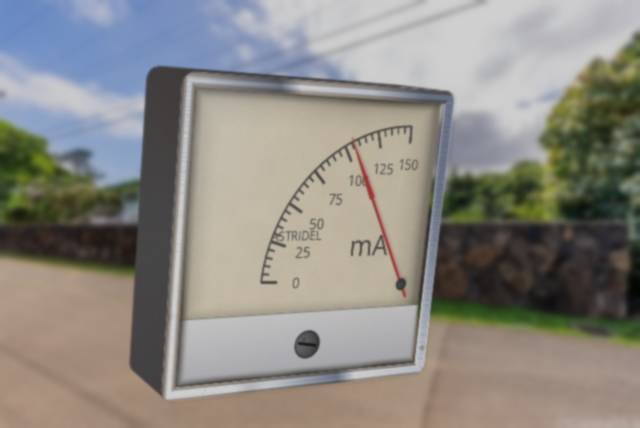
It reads value=105 unit=mA
